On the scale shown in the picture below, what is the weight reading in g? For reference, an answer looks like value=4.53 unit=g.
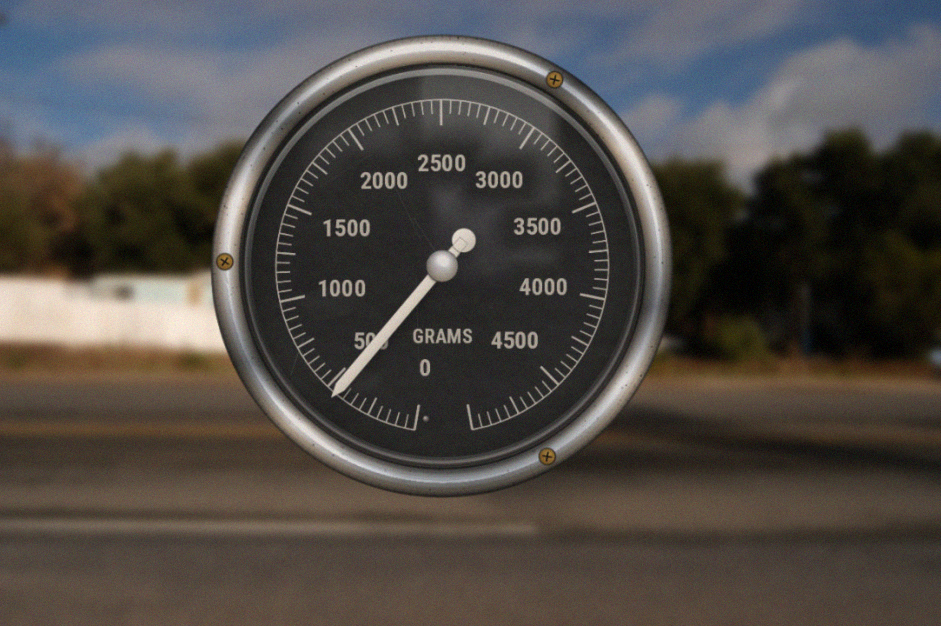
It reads value=450 unit=g
